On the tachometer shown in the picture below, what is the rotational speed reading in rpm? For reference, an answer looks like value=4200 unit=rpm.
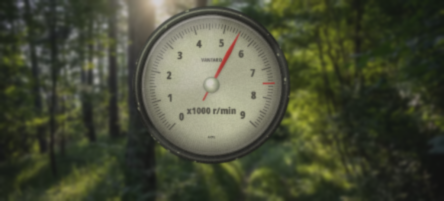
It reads value=5500 unit=rpm
